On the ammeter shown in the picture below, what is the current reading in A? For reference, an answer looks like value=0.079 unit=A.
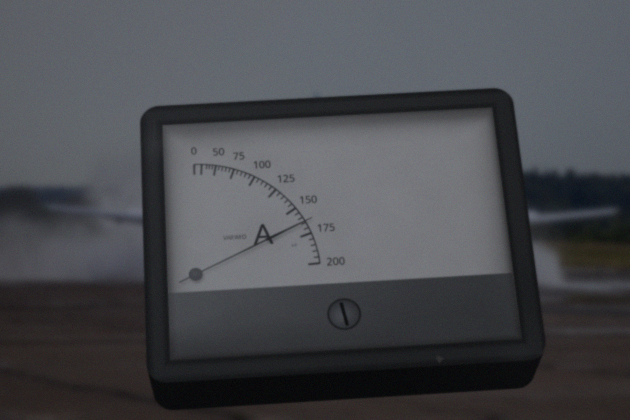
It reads value=165 unit=A
